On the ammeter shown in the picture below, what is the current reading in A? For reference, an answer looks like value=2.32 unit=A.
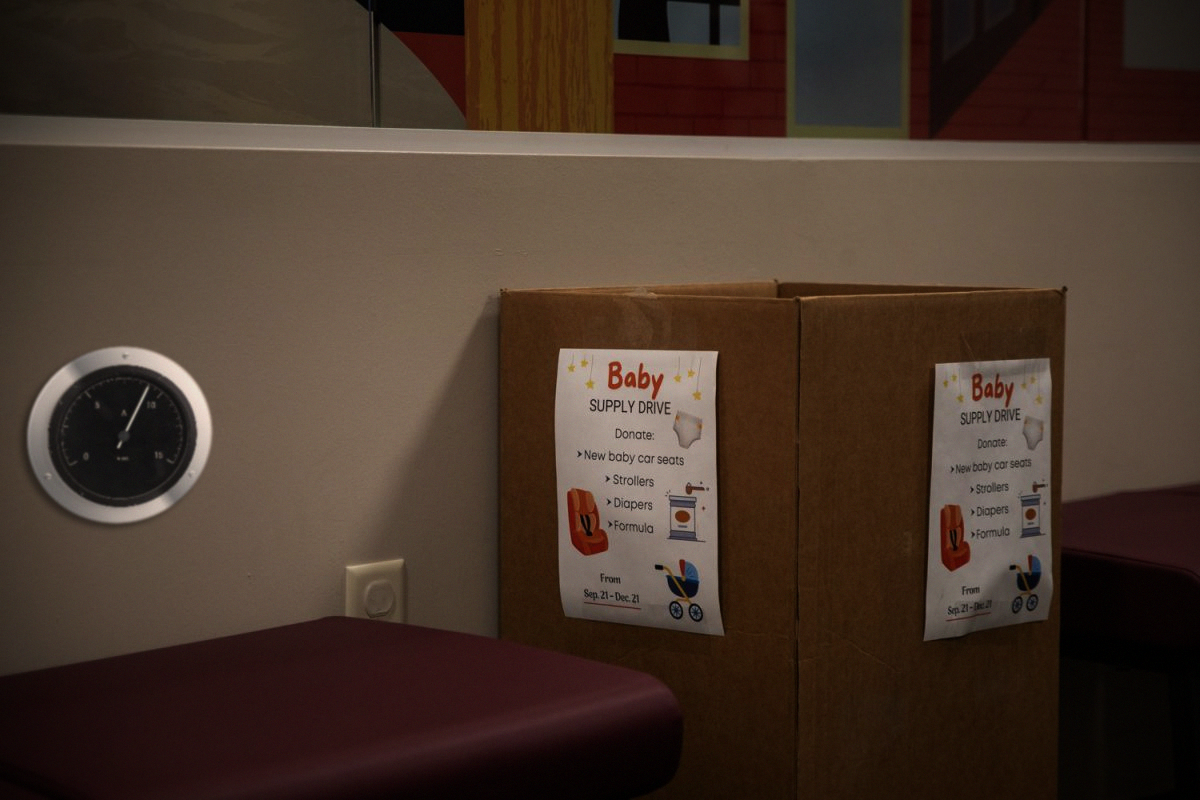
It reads value=9 unit=A
